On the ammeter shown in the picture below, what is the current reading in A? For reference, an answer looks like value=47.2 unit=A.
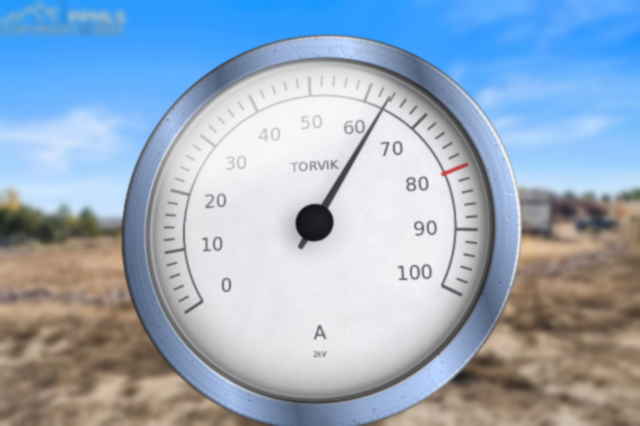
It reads value=64 unit=A
